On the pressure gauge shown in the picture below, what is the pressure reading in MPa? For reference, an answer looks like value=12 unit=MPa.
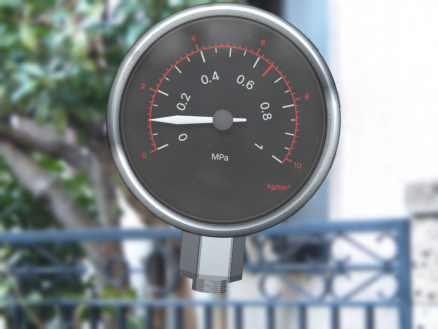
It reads value=0.1 unit=MPa
